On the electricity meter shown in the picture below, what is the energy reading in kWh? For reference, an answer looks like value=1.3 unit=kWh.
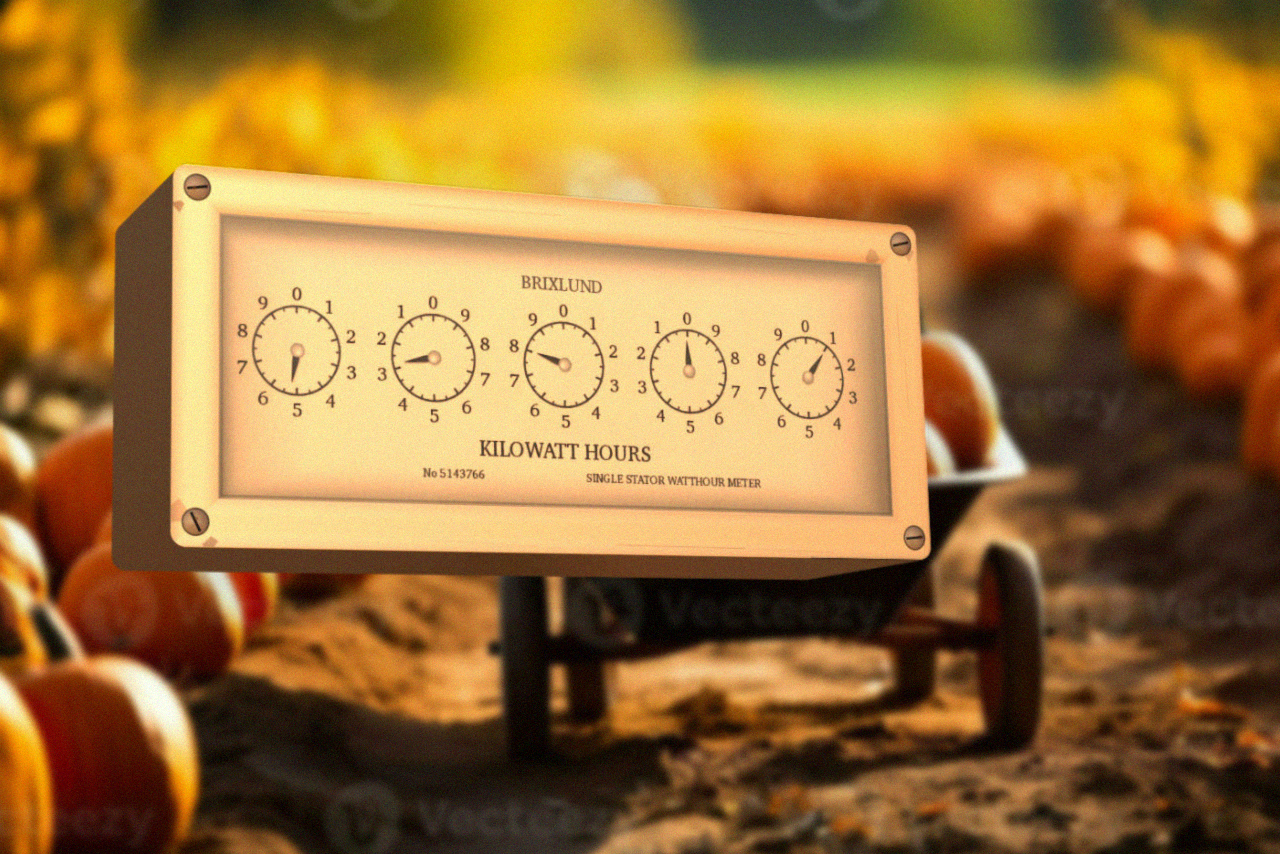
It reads value=52801 unit=kWh
